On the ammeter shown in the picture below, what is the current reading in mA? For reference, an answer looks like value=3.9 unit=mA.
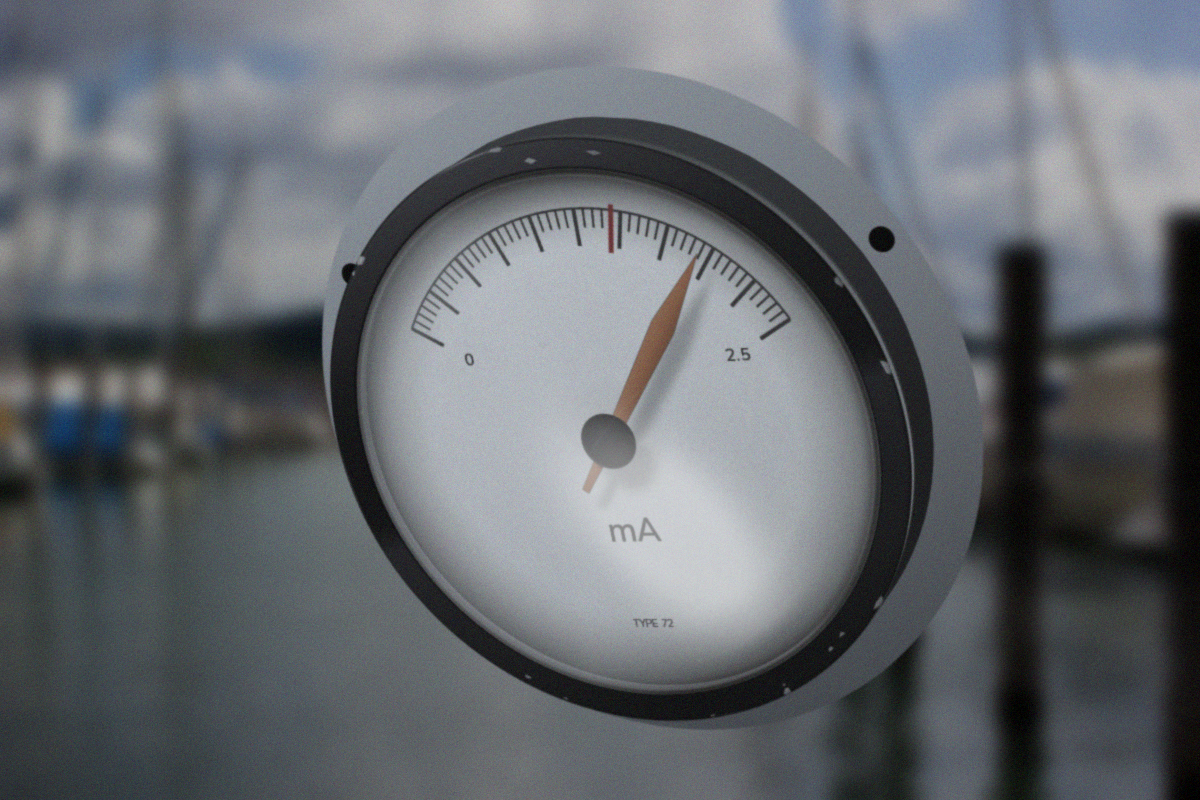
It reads value=1.95 unit=mA
